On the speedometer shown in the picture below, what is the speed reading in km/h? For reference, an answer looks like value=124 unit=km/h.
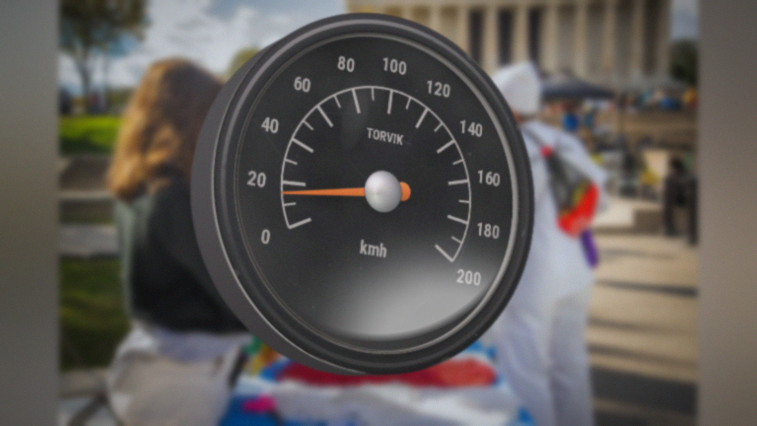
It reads value=15 unit=km/h
